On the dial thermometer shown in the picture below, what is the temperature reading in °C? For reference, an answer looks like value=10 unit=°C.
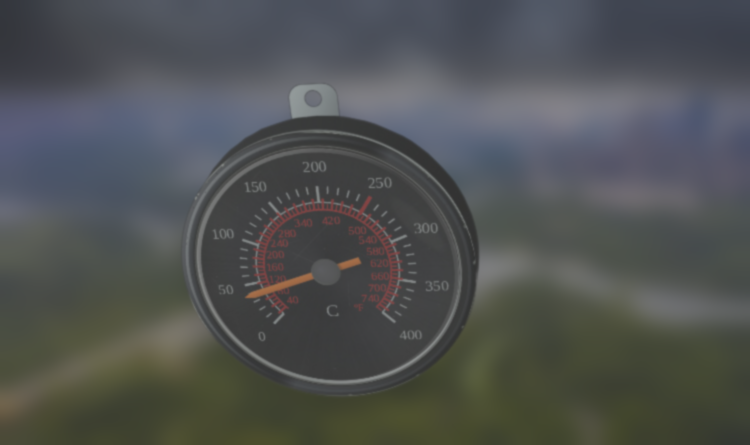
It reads value=40 unit=°C
